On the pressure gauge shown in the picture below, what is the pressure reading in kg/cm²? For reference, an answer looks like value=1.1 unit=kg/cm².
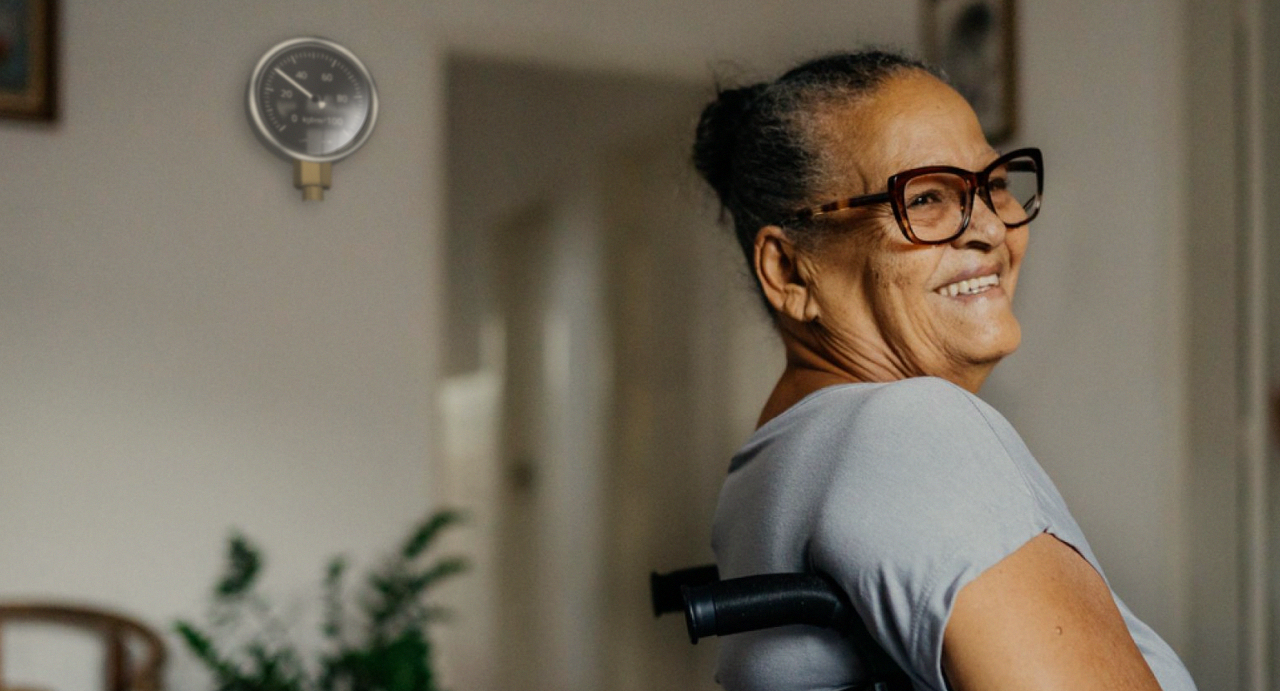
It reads value=30 unit=kg/cm²
